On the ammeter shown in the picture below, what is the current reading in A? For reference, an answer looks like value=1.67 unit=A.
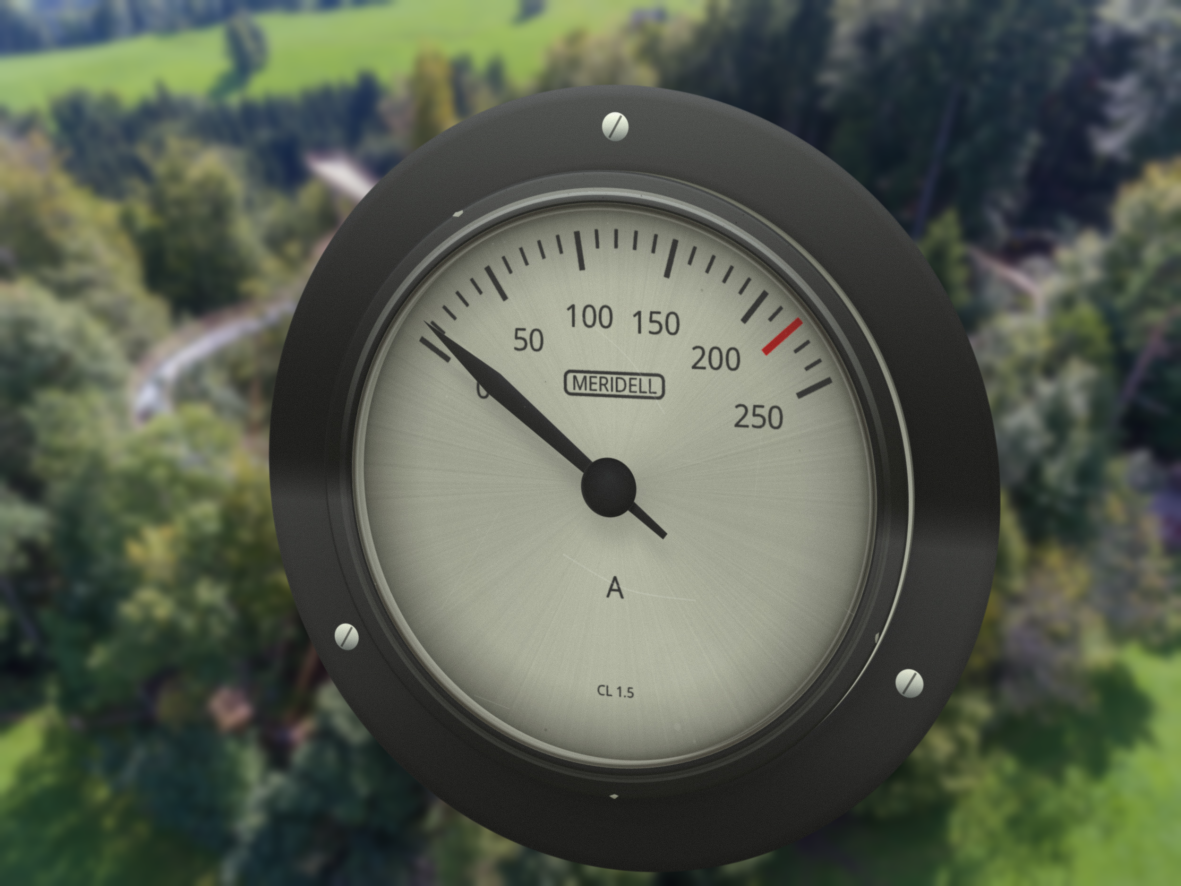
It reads value=10 unit=A
